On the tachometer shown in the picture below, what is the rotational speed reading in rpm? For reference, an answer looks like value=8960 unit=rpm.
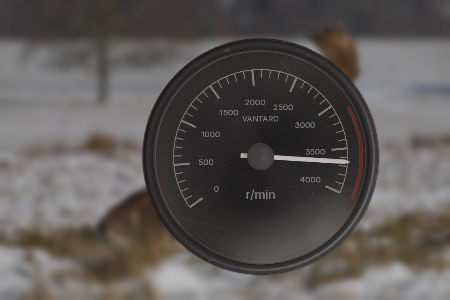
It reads value=3650 unit=rpm
